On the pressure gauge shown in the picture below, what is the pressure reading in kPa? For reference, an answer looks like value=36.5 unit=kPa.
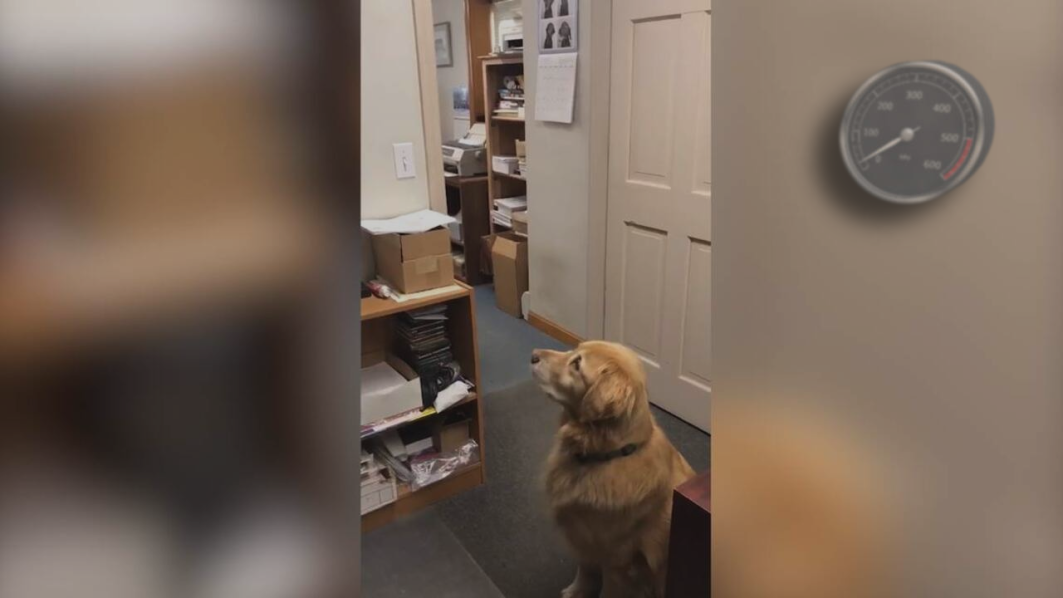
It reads value=20 unit=kPa
